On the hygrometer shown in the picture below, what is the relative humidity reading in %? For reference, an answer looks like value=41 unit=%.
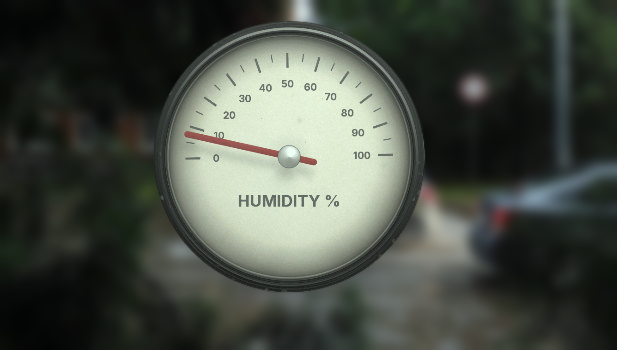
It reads value=7.5 unit=%
